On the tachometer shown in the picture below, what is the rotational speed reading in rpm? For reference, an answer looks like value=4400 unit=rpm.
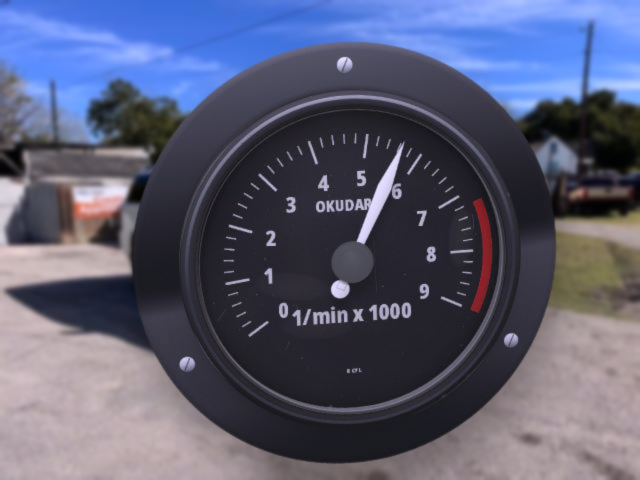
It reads value=5600 unit=rpm
